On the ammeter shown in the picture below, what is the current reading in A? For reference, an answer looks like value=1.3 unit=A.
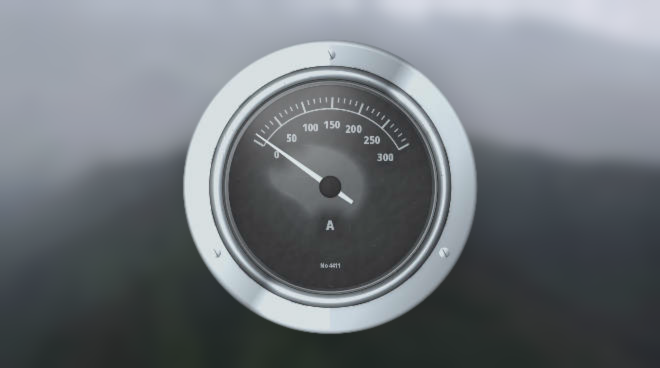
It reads value=10 unit=A
